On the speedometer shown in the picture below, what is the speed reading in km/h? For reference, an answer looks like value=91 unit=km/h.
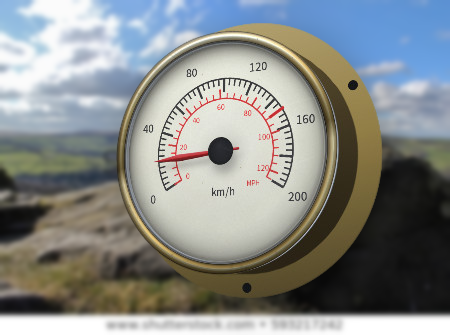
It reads value=20 unit=km/h
